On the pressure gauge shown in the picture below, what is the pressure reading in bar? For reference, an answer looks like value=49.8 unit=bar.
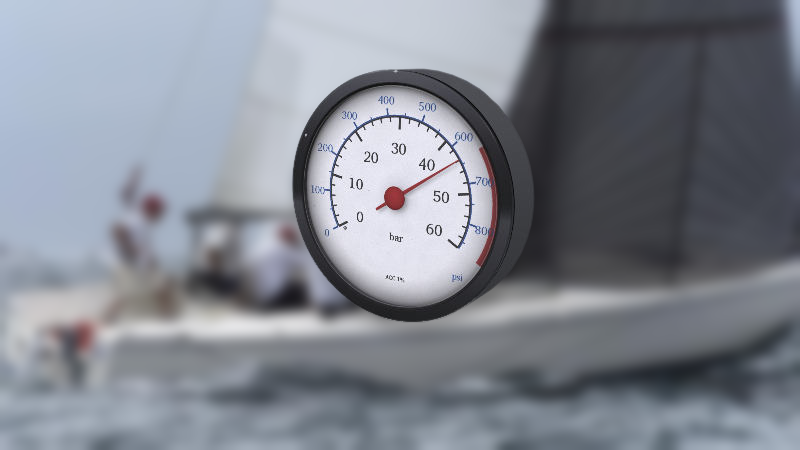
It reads value=44 unit=bar
